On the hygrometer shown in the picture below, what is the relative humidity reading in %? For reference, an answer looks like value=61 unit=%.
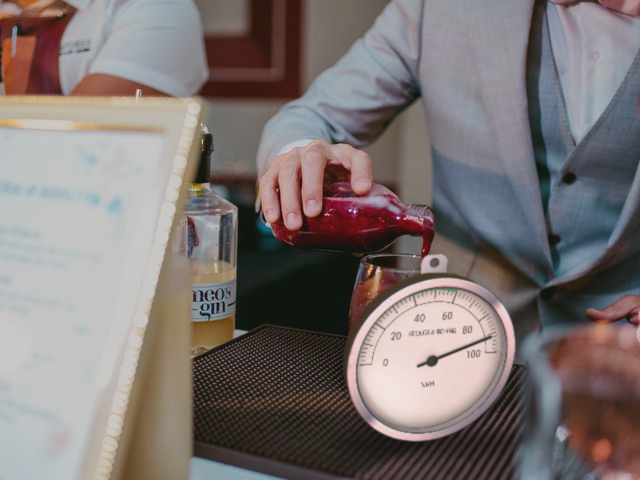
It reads value=90 unit=%
